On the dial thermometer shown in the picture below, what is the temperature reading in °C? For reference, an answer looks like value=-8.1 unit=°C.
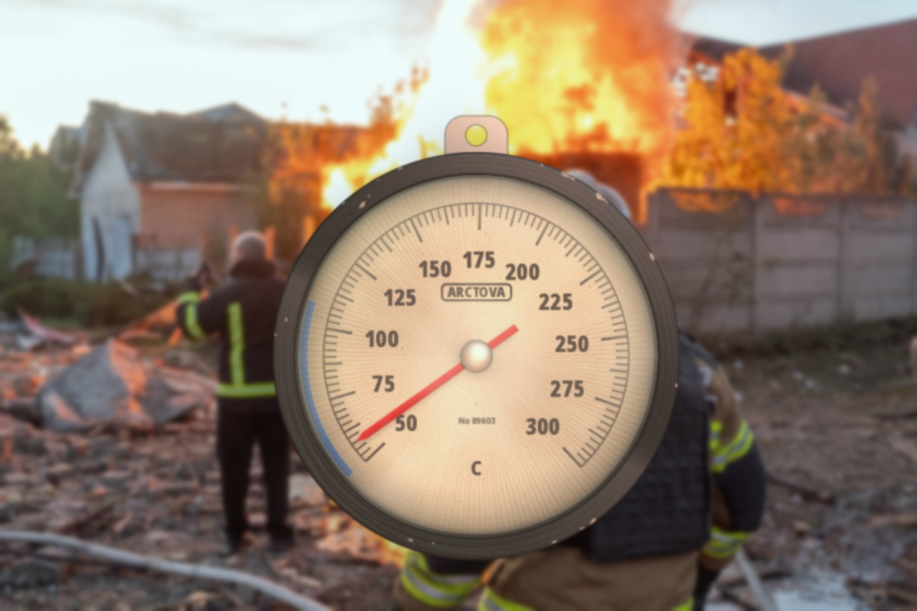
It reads value=57.5 unit=°C
